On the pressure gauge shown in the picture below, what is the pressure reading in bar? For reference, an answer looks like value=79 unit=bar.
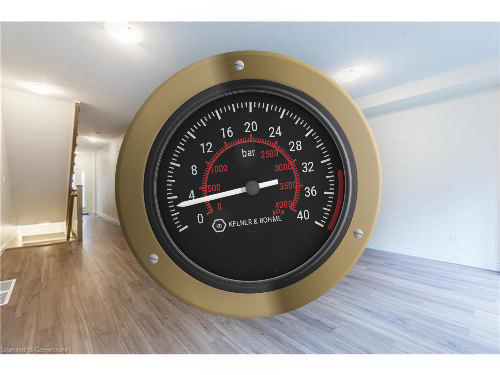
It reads value=3 unit=bar
